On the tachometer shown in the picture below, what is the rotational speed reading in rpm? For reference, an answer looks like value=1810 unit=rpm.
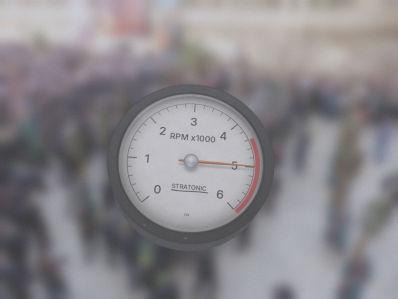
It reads value=5000 unit=rpm
